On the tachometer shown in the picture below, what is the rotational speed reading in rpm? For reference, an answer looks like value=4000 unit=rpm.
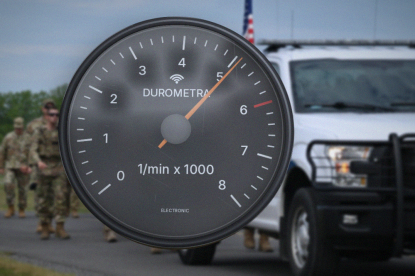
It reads value=5100 unit=rpm
